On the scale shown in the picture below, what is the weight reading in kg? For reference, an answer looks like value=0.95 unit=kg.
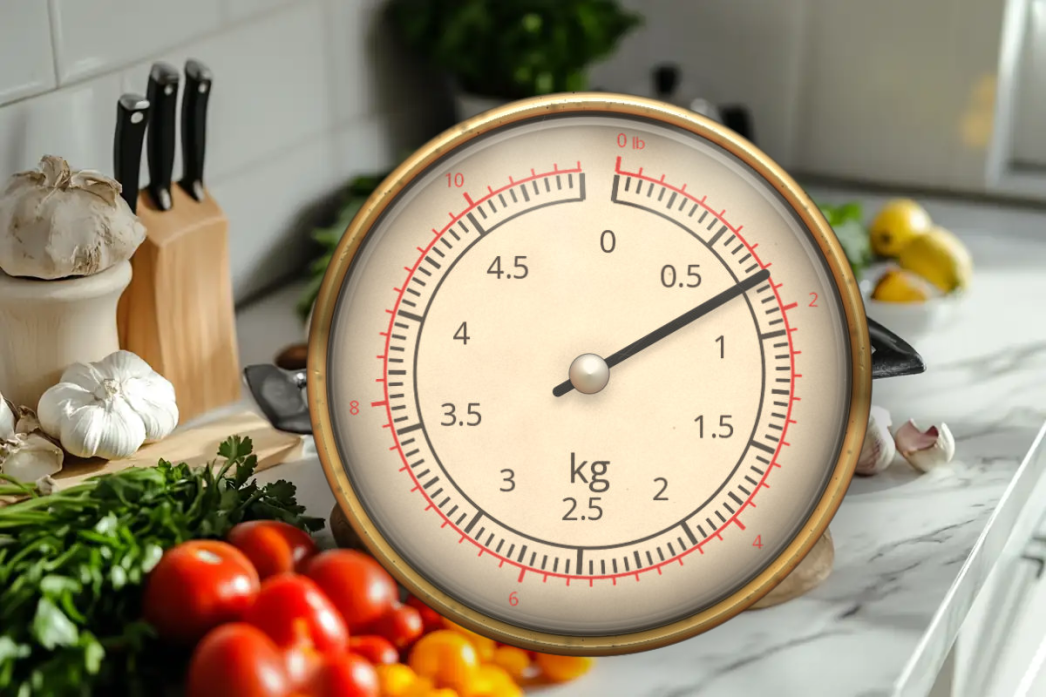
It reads value=0.75 unit=kg
